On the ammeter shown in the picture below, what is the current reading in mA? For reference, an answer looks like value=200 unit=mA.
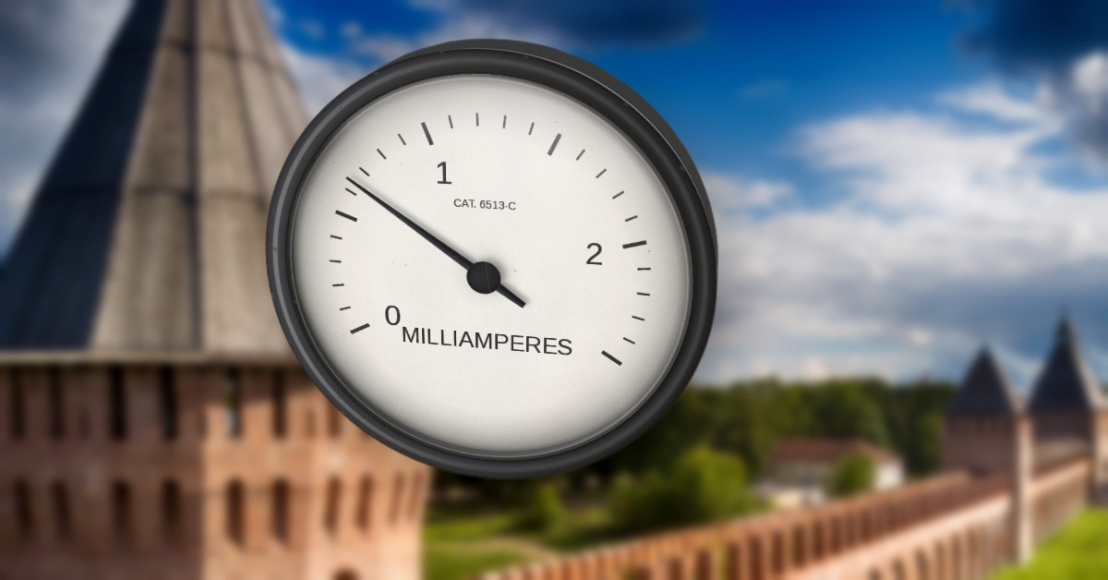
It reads value=0.65 unit=mA
